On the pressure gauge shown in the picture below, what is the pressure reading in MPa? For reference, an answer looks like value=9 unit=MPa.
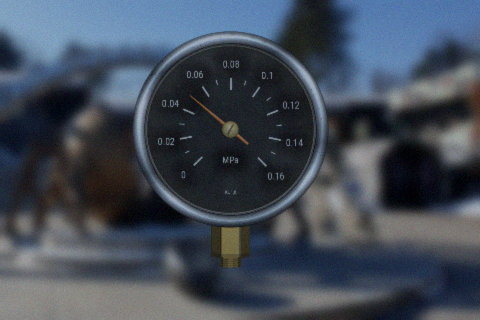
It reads value=0.05 unit=MPa
